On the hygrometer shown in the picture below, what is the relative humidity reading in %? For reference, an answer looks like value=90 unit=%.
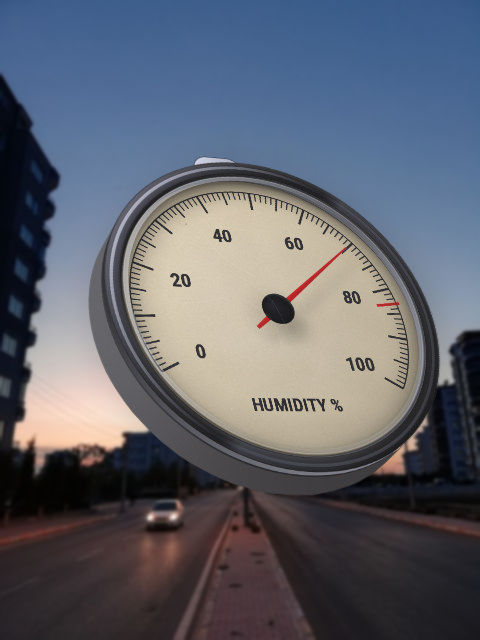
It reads value=70 unit=%
